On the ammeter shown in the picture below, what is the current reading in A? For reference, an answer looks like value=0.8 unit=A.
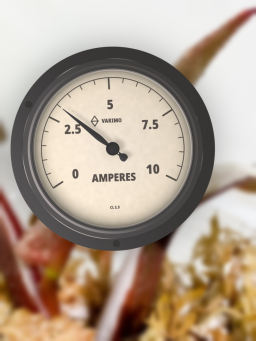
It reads value=3 unit=A
